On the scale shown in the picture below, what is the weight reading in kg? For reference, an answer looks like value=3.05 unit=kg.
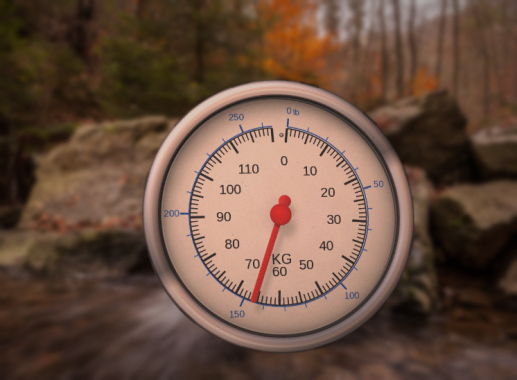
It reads value=66 unit=kg
